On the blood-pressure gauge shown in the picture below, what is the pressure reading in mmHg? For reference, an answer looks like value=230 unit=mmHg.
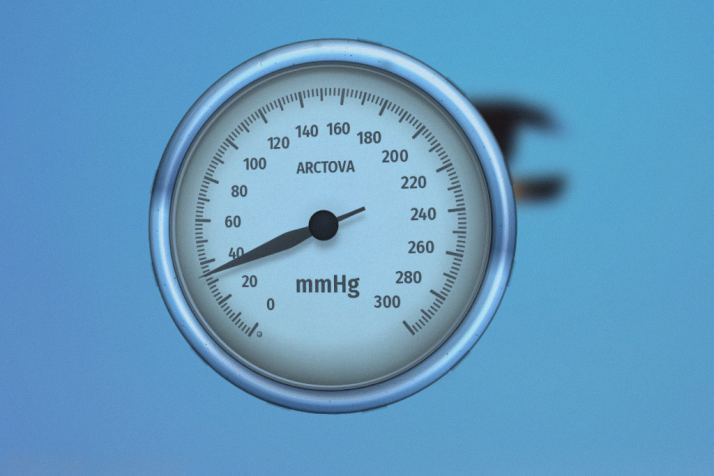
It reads value=34 unit=mmHg
